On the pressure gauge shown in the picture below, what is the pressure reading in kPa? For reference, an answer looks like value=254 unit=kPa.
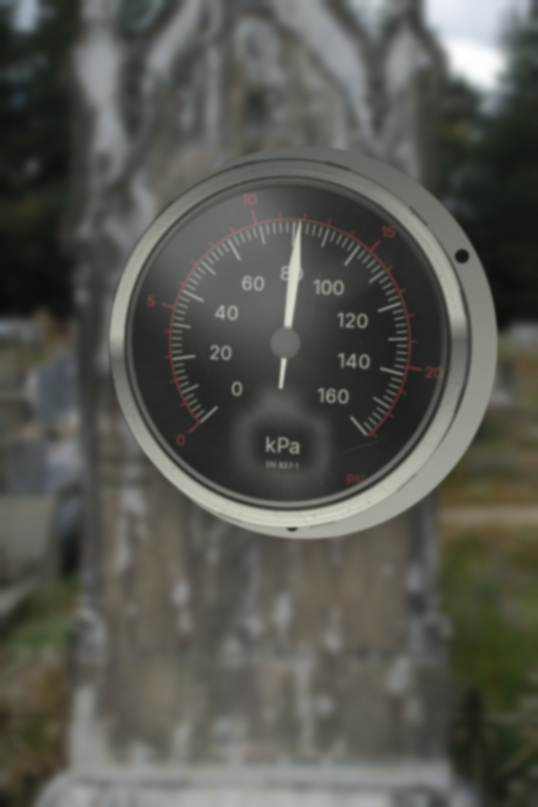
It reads value=82 unit=kPa
